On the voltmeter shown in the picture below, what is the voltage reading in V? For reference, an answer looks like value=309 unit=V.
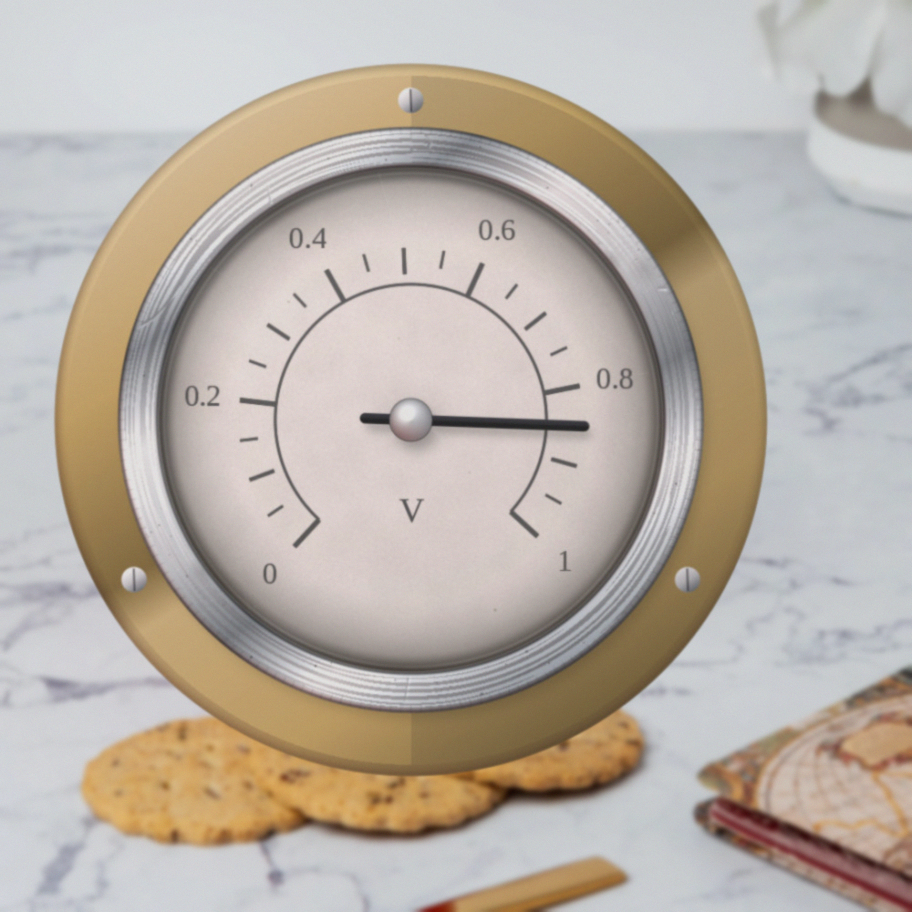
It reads value=0.85 unit=V
